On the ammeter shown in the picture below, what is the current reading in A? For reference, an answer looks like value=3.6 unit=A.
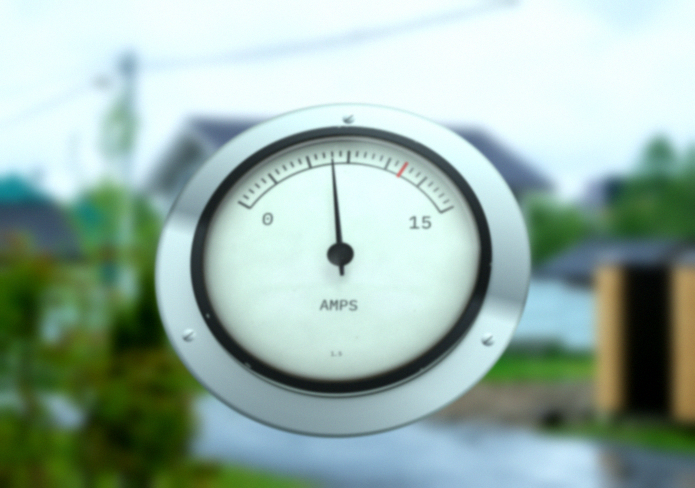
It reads value=6.5 unit=A
